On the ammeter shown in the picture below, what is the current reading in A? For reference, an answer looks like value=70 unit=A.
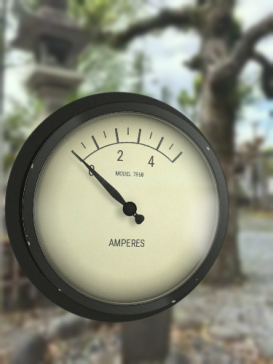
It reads value=0 unit=A
